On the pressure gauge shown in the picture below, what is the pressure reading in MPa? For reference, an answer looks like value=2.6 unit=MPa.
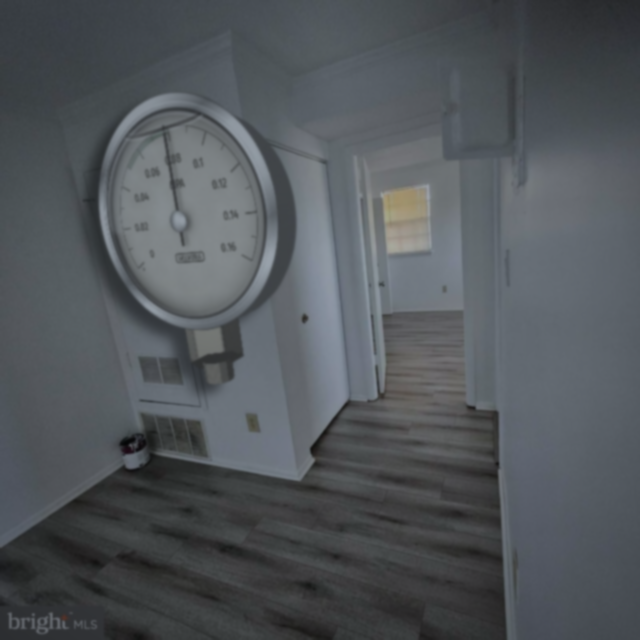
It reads value=0.08 unit=MPa
